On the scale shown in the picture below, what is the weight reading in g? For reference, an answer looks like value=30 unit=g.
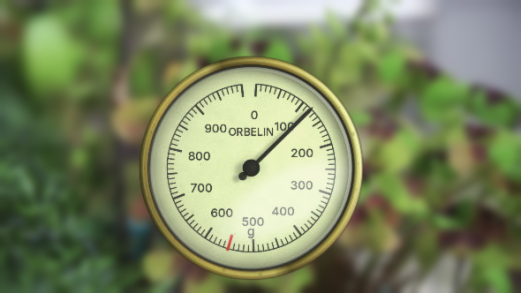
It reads value=120 unit=g
